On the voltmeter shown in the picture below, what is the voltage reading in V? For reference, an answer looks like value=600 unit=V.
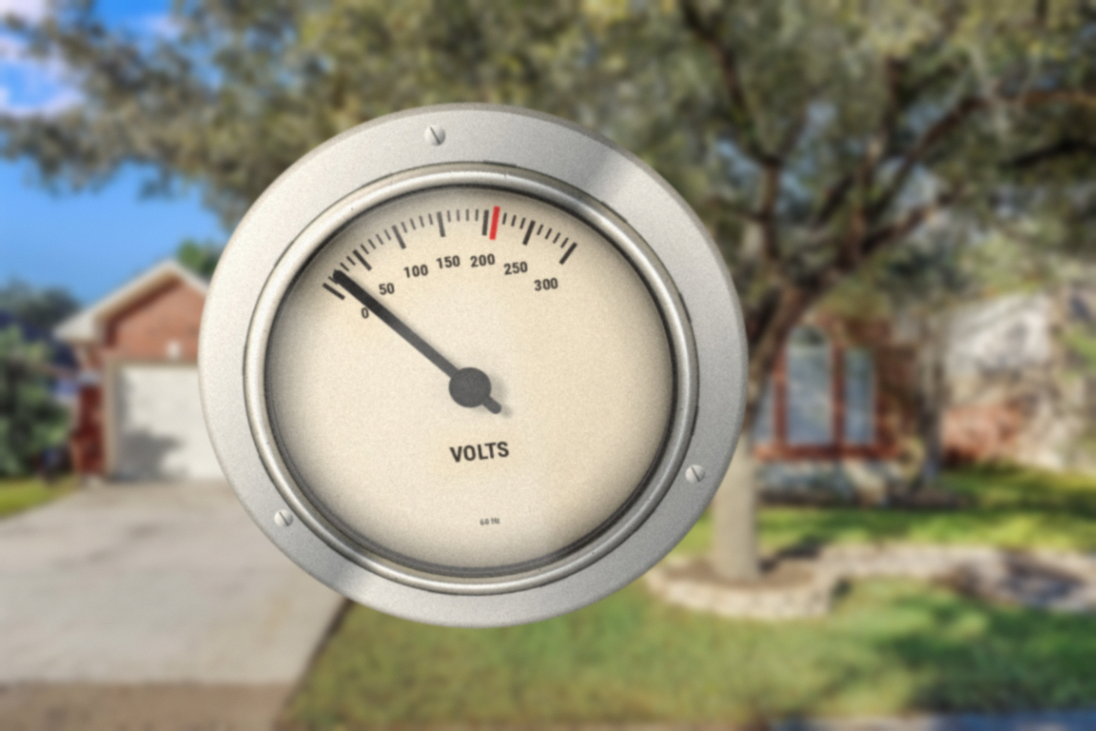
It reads value=20 unit=V
